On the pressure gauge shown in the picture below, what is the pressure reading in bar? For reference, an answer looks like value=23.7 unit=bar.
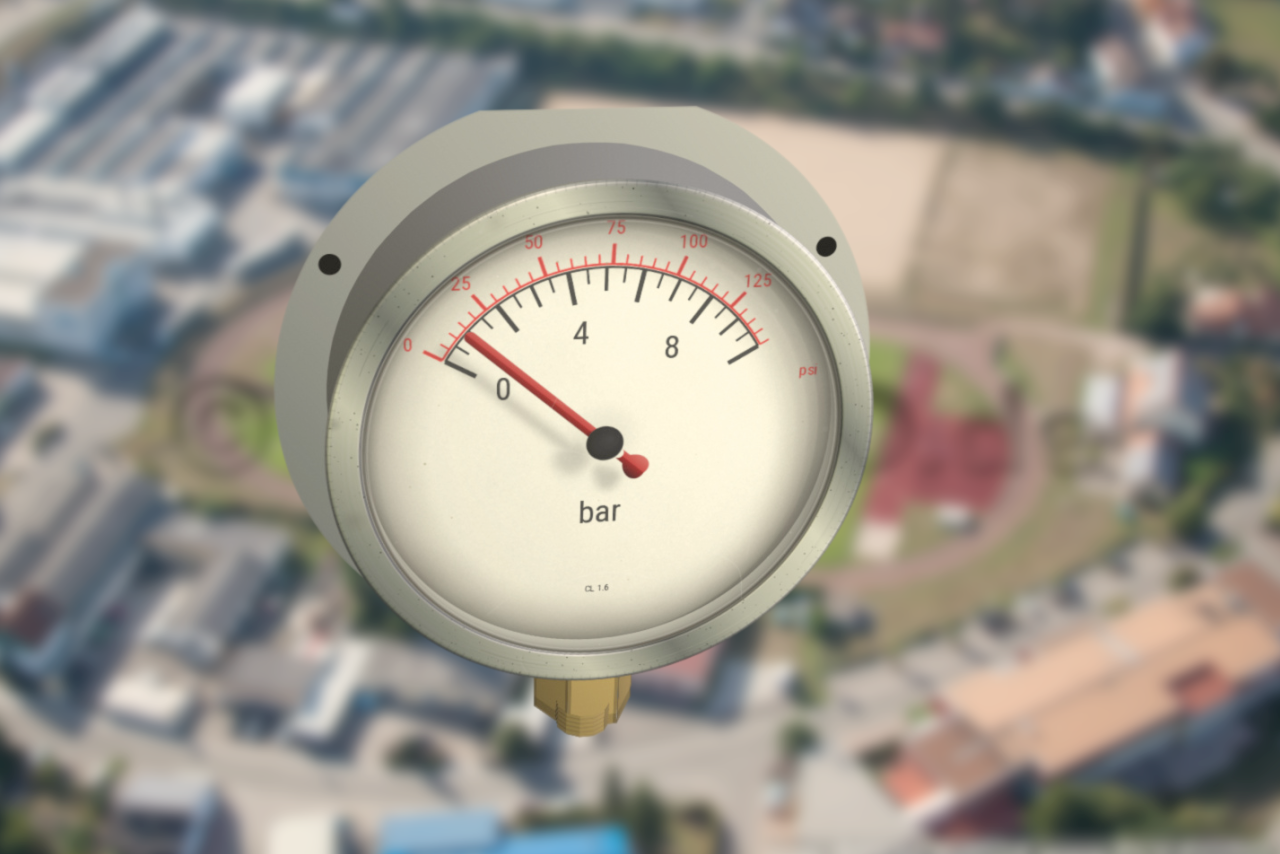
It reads value=1 unit=bar
